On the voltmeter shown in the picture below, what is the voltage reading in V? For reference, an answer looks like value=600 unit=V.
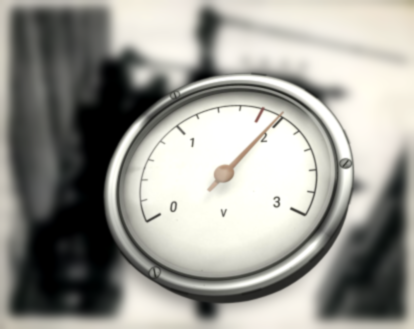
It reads value=2 unit=V
